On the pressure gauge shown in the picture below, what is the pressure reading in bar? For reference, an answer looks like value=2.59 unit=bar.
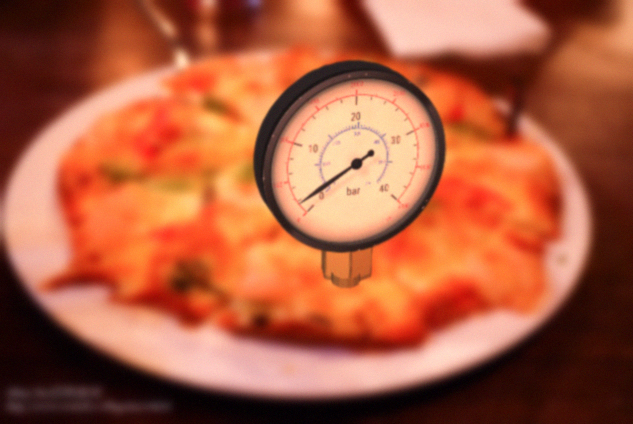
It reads value=2 unit=bar
